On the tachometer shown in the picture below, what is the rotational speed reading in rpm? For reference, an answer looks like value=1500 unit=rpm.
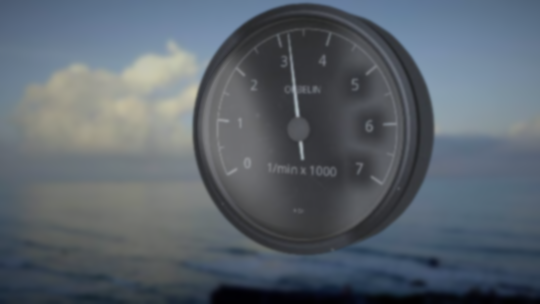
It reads value=3250 unit=rpm
